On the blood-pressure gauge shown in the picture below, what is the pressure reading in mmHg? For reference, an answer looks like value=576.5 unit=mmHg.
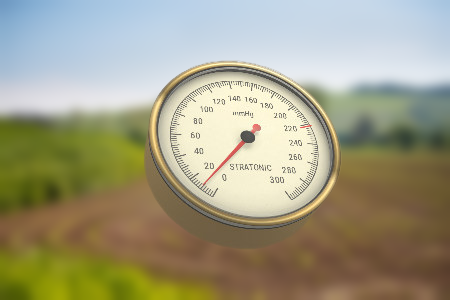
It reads value=10 unit=mmHg
